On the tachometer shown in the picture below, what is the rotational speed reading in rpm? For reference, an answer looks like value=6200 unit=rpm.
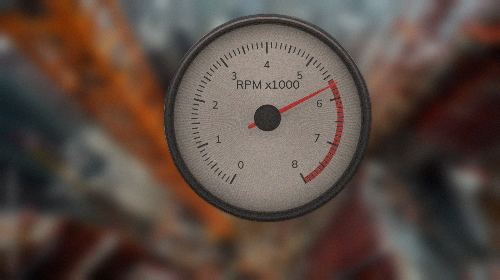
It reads value=5700 unit=rpm
